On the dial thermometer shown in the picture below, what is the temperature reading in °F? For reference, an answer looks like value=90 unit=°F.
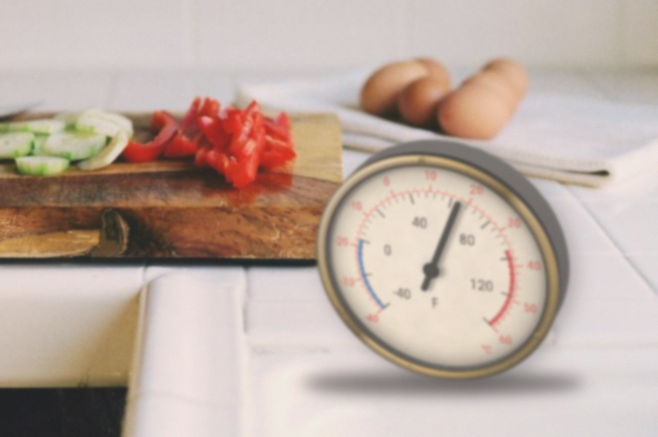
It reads value=64 unit=°F
